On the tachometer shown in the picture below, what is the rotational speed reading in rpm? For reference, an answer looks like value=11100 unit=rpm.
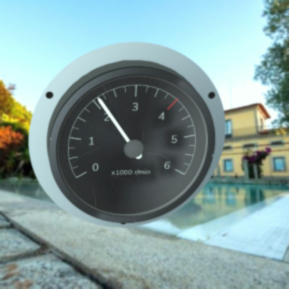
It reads value=2125 unit=rpm
